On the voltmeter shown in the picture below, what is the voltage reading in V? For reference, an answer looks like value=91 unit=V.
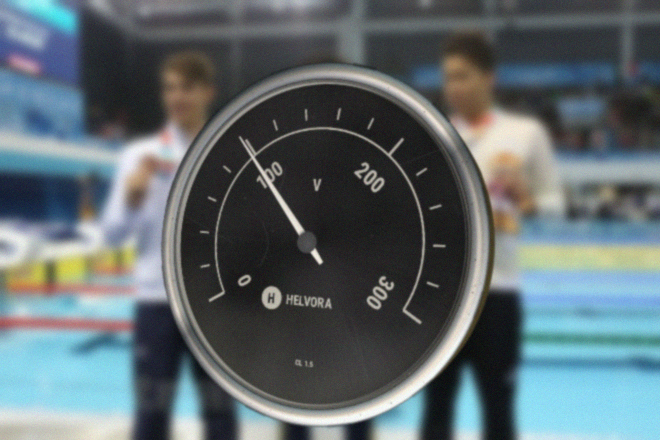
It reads value=100 unit=V
